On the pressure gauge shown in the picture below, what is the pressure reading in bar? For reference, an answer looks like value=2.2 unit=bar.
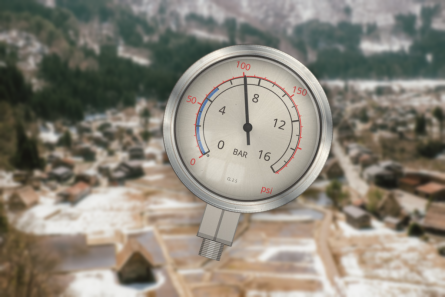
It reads value=7 unit=bar
